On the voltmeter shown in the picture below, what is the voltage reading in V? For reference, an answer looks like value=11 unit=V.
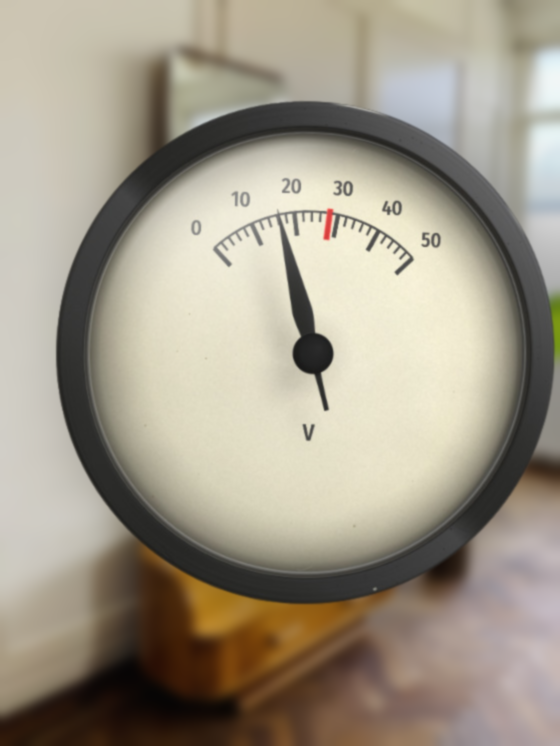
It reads value=16 unit=V
